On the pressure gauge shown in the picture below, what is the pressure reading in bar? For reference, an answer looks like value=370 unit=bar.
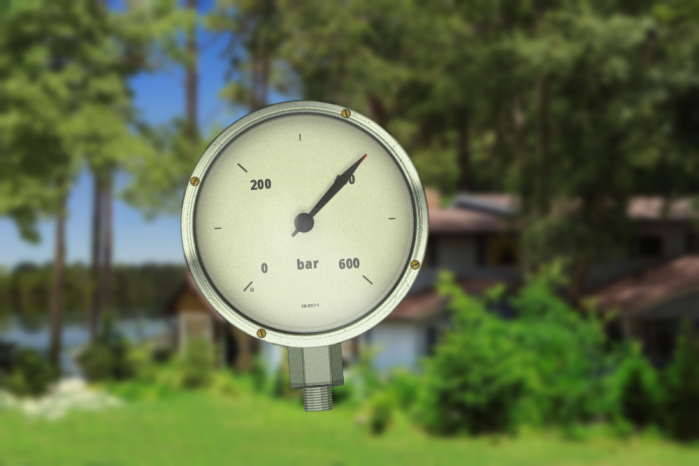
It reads value=400 unit=bar
